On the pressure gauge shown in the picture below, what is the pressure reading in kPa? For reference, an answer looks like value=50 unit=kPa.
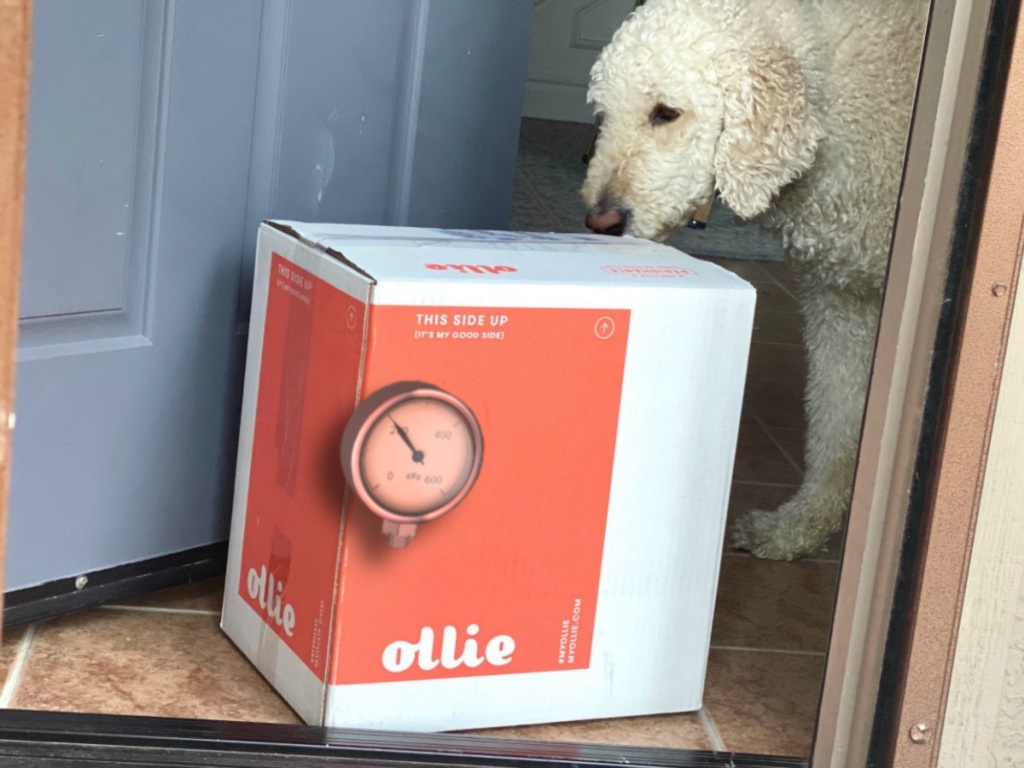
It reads value=200 unit=kPa
